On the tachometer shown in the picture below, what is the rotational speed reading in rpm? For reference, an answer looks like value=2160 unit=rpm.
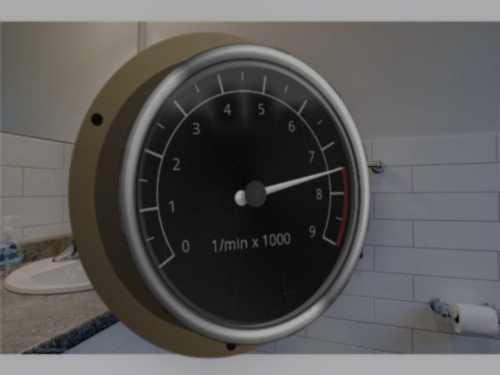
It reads value=7500 unit=rpm
